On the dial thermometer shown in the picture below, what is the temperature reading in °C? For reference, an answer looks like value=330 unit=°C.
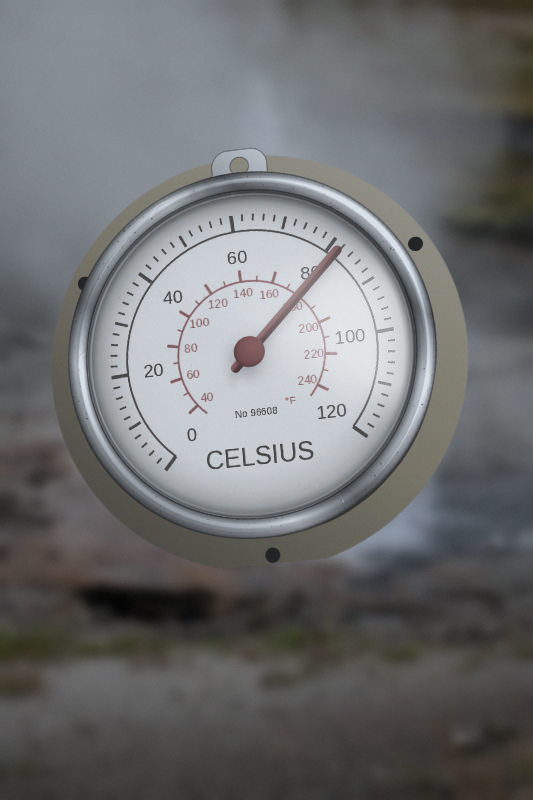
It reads value=82 unit=°C
